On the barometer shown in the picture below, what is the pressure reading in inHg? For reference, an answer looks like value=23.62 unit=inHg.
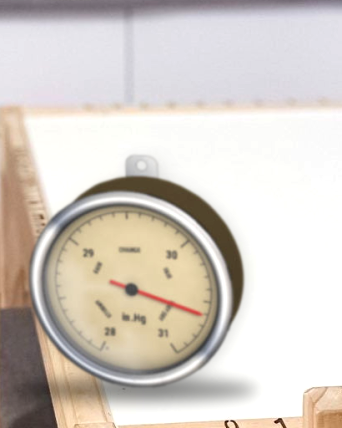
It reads value=30.6 unit=inHg
